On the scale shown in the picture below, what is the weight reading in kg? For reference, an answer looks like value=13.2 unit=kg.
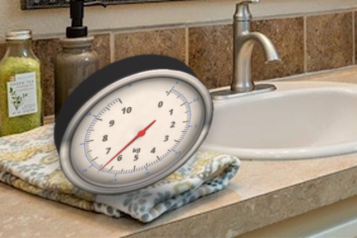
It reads value=6.5 unit=kg
